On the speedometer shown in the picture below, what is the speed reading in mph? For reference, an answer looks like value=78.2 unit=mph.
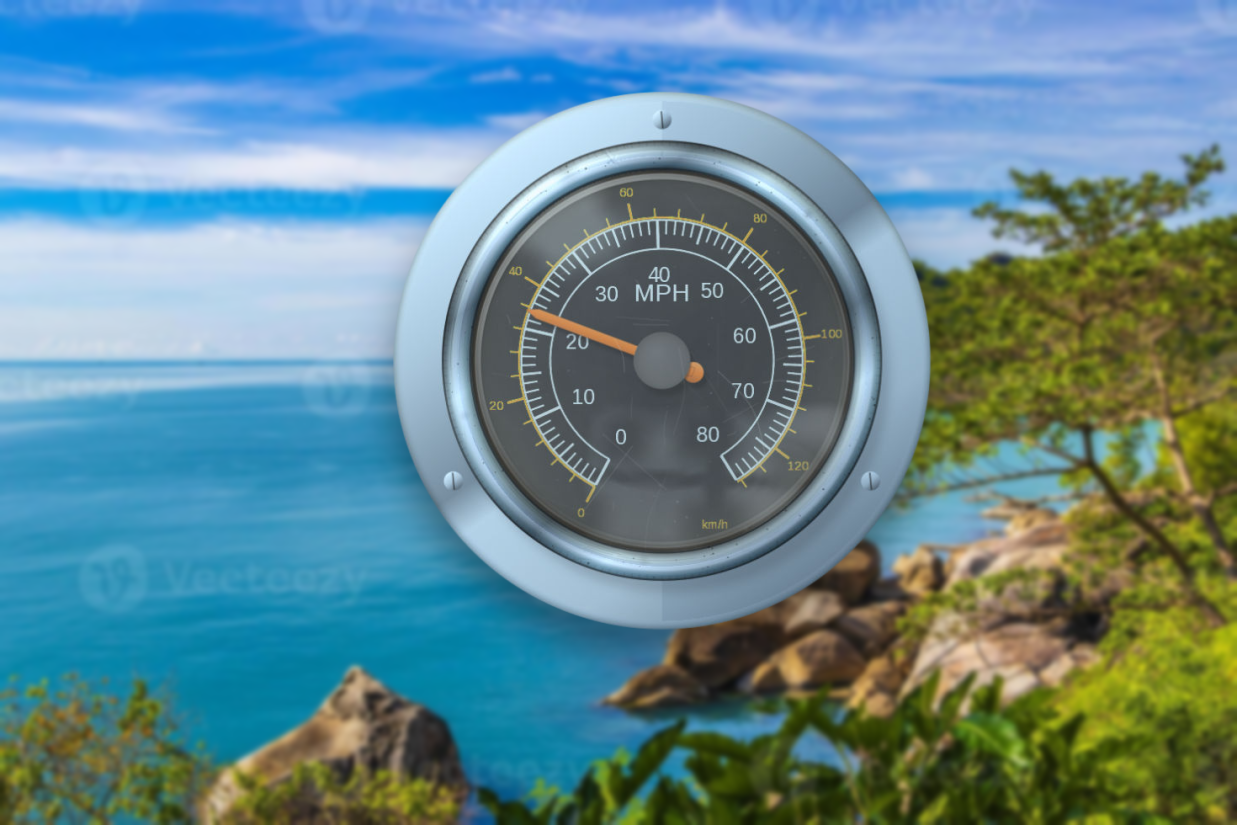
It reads value=22 unit=mph
